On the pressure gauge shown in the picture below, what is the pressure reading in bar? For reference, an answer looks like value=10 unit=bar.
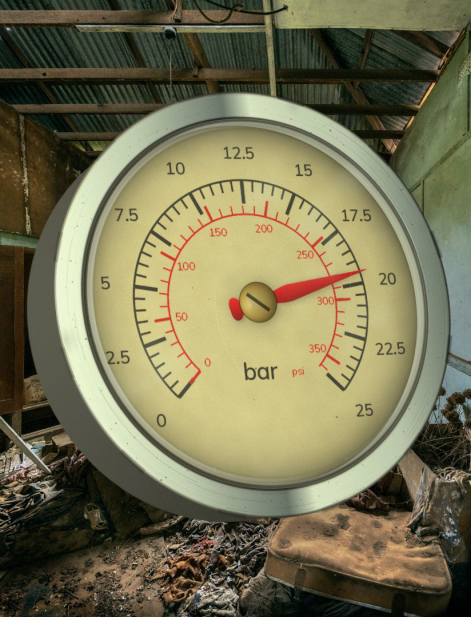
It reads value=19.5 unit=bar
